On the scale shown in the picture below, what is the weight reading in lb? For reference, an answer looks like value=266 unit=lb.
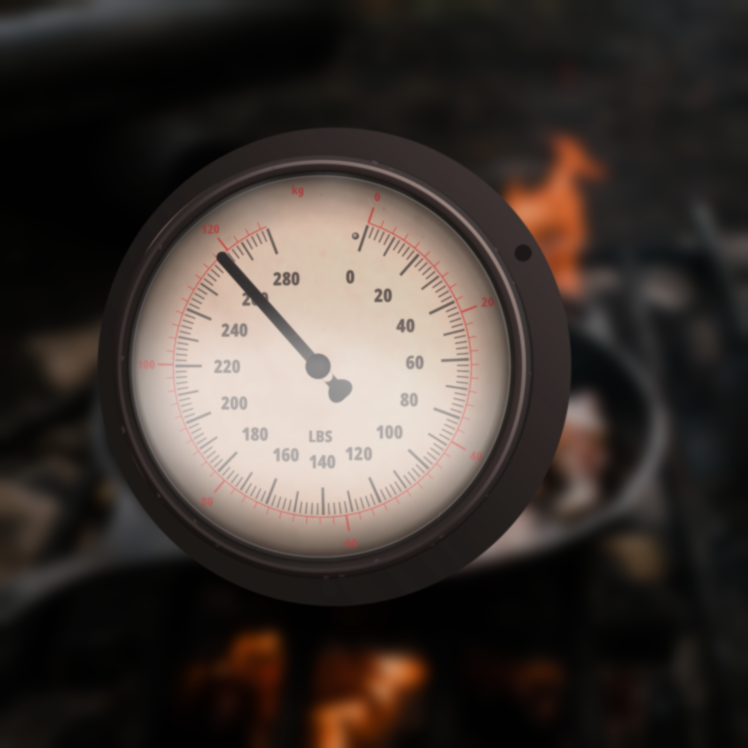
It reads value=262 unit=lb
